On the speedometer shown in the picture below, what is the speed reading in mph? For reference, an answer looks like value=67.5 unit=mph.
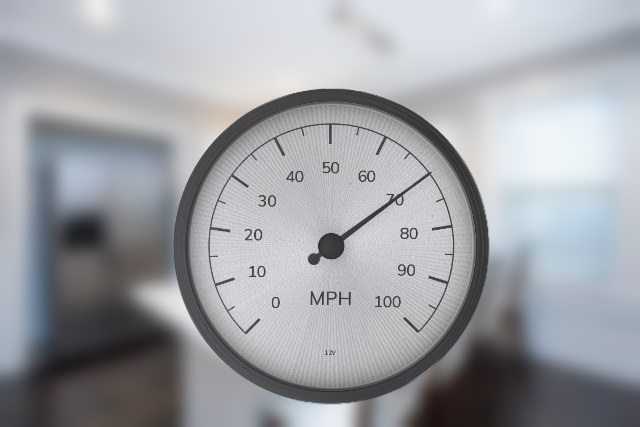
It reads value=70 unit=mph
